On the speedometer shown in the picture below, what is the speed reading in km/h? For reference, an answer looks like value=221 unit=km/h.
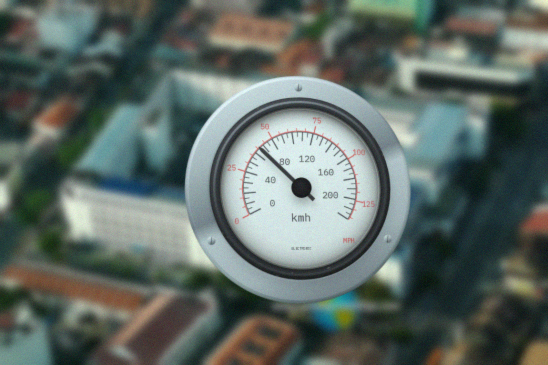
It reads value=65 unit=km/h
